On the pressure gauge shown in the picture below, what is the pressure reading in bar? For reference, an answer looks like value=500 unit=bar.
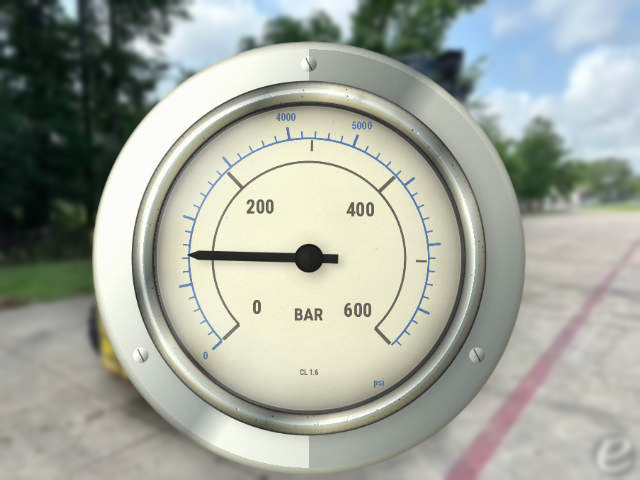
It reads value=100 unit=bar
